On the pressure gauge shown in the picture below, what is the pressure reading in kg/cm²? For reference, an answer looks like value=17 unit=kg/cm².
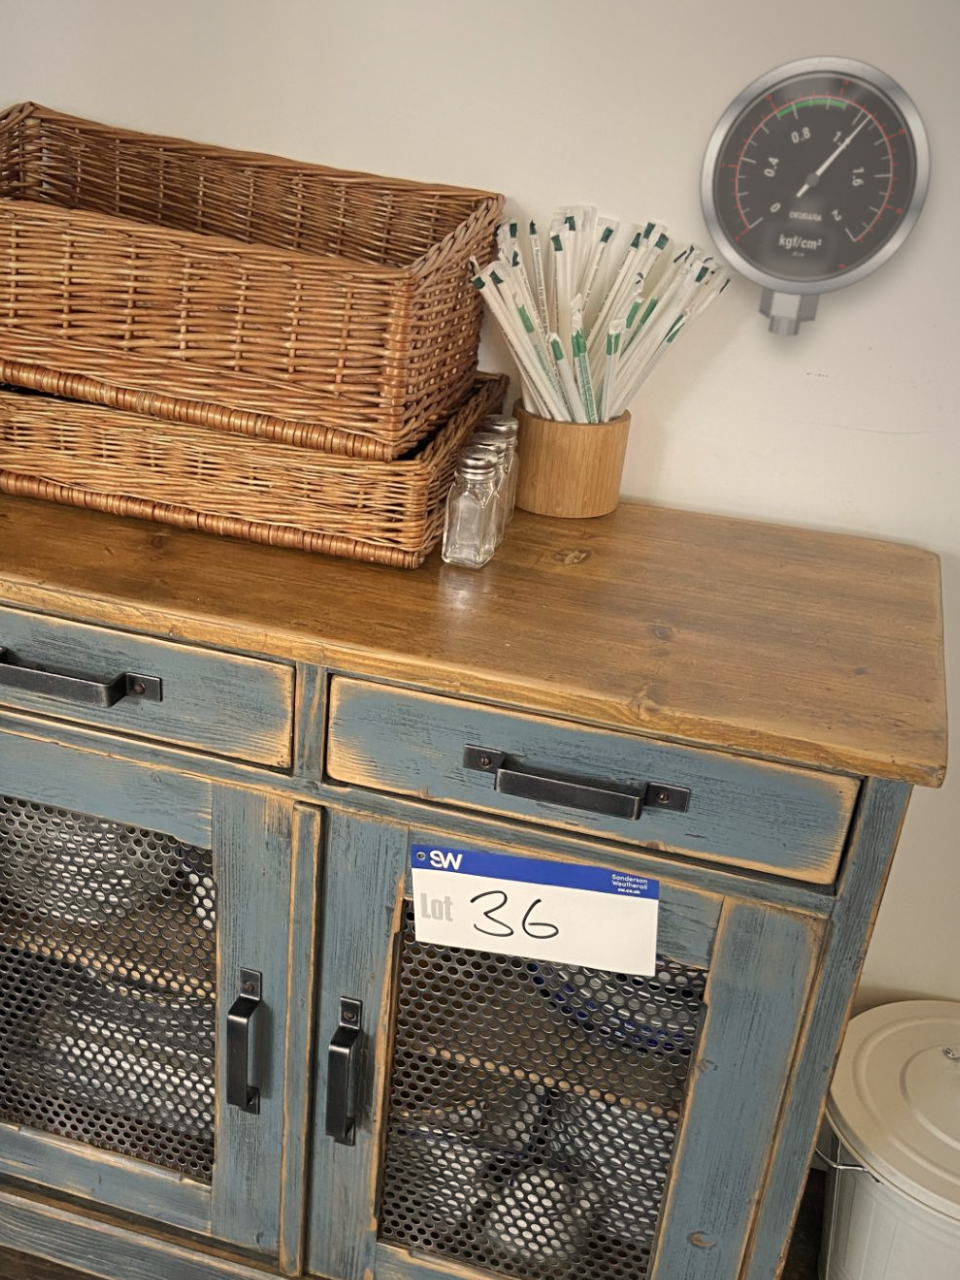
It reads value=1.25 unit=kg/cm²
